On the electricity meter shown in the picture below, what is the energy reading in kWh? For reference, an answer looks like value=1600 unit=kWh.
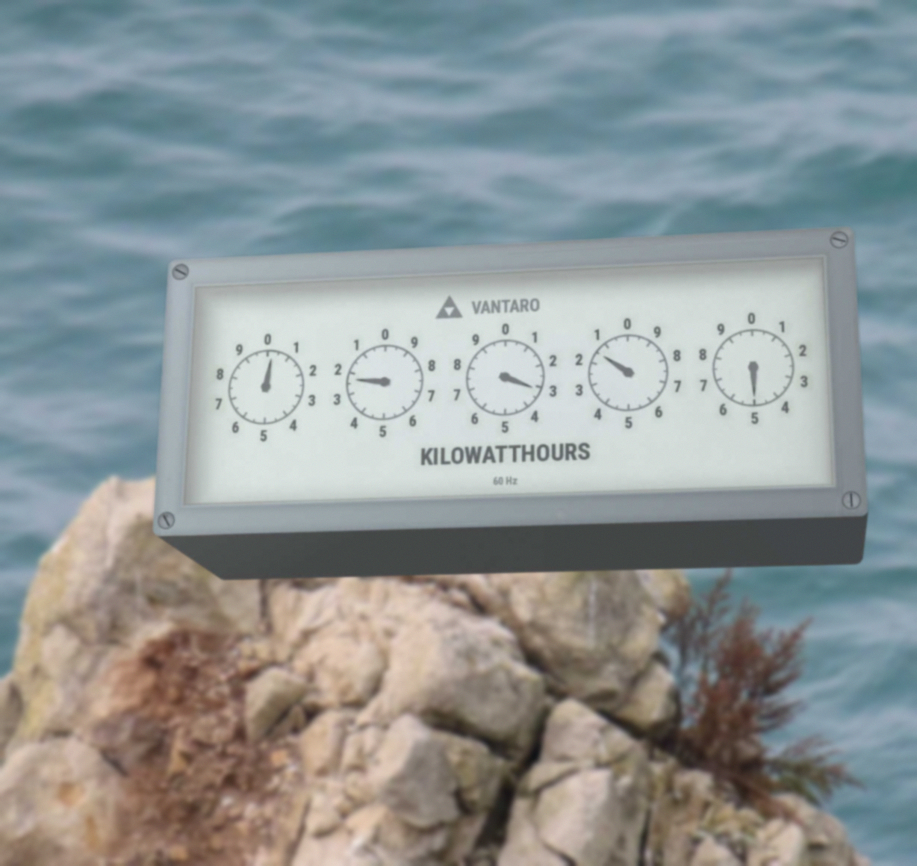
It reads value=2315 unit=kWh
